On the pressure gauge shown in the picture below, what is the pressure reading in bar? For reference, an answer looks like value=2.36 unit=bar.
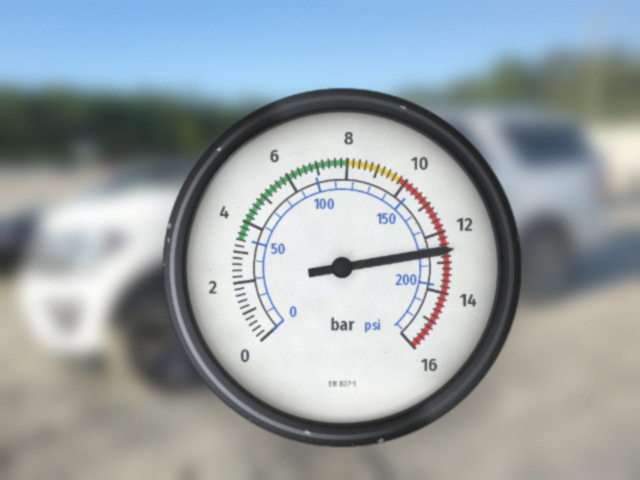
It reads value=12.6 unit=bar
